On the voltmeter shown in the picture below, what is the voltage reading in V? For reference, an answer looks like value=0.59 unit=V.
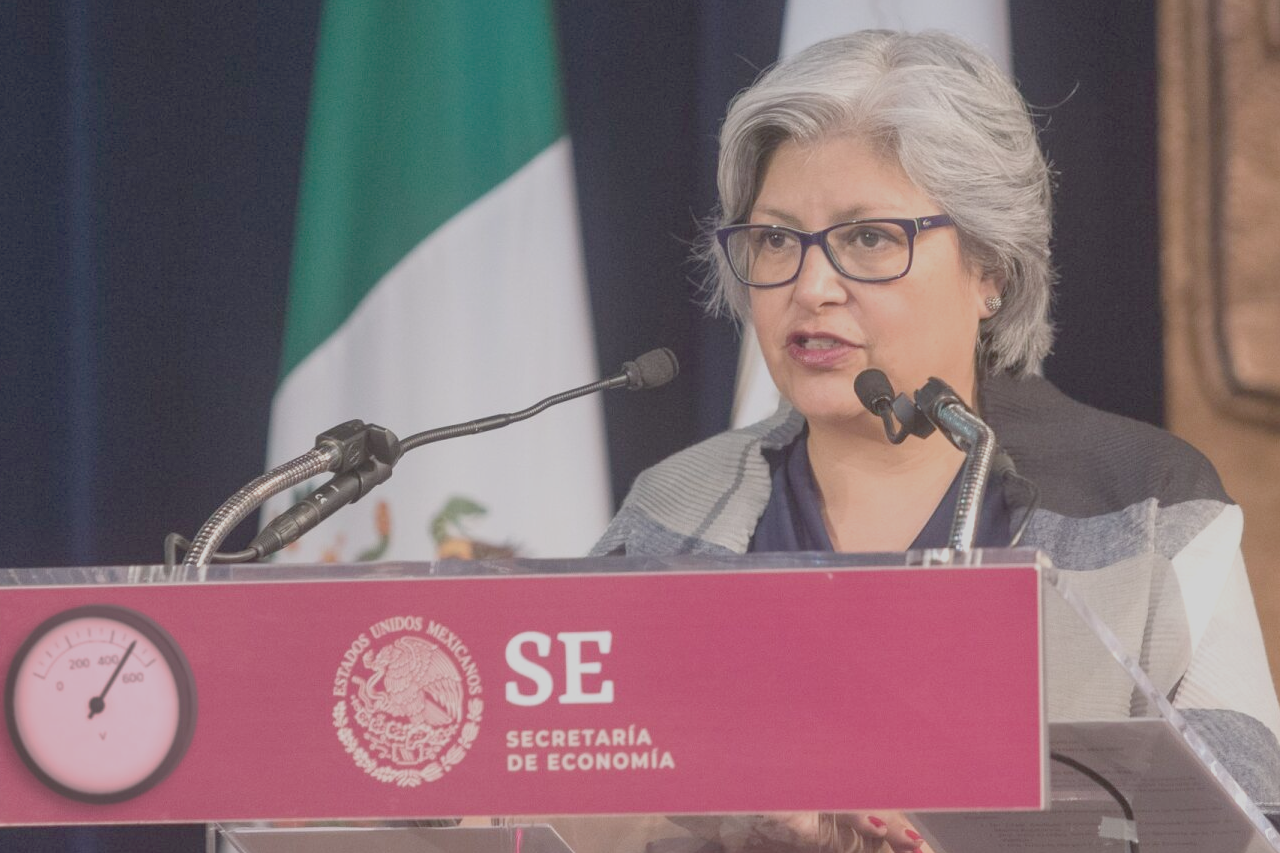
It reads value=500 unit=V
